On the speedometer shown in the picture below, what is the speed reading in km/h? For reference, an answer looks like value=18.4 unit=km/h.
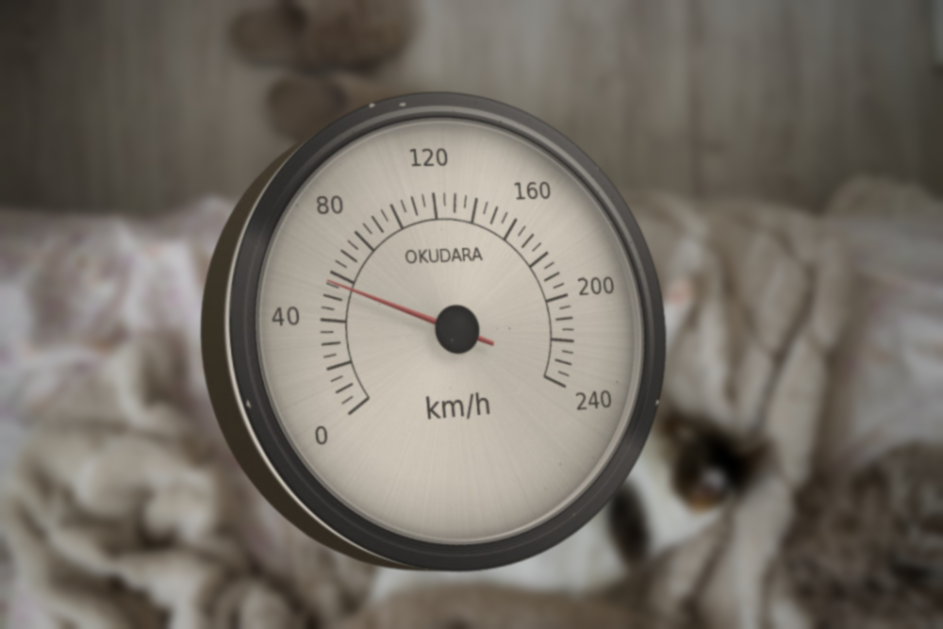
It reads value=55 unit=km/h
